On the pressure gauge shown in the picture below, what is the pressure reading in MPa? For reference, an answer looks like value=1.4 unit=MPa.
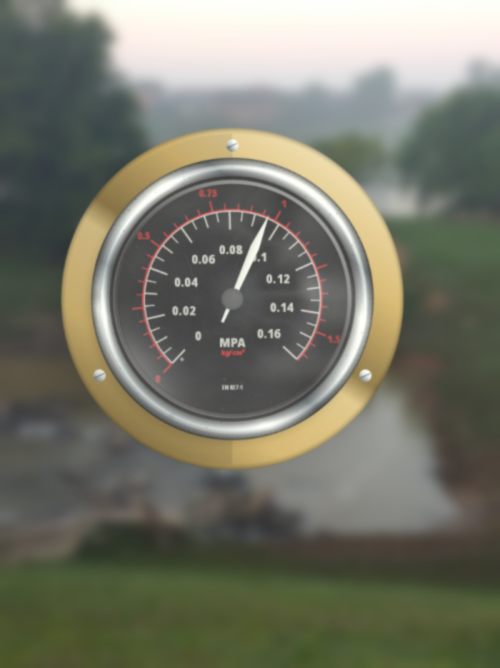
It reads value=0.095 unit=MPa
